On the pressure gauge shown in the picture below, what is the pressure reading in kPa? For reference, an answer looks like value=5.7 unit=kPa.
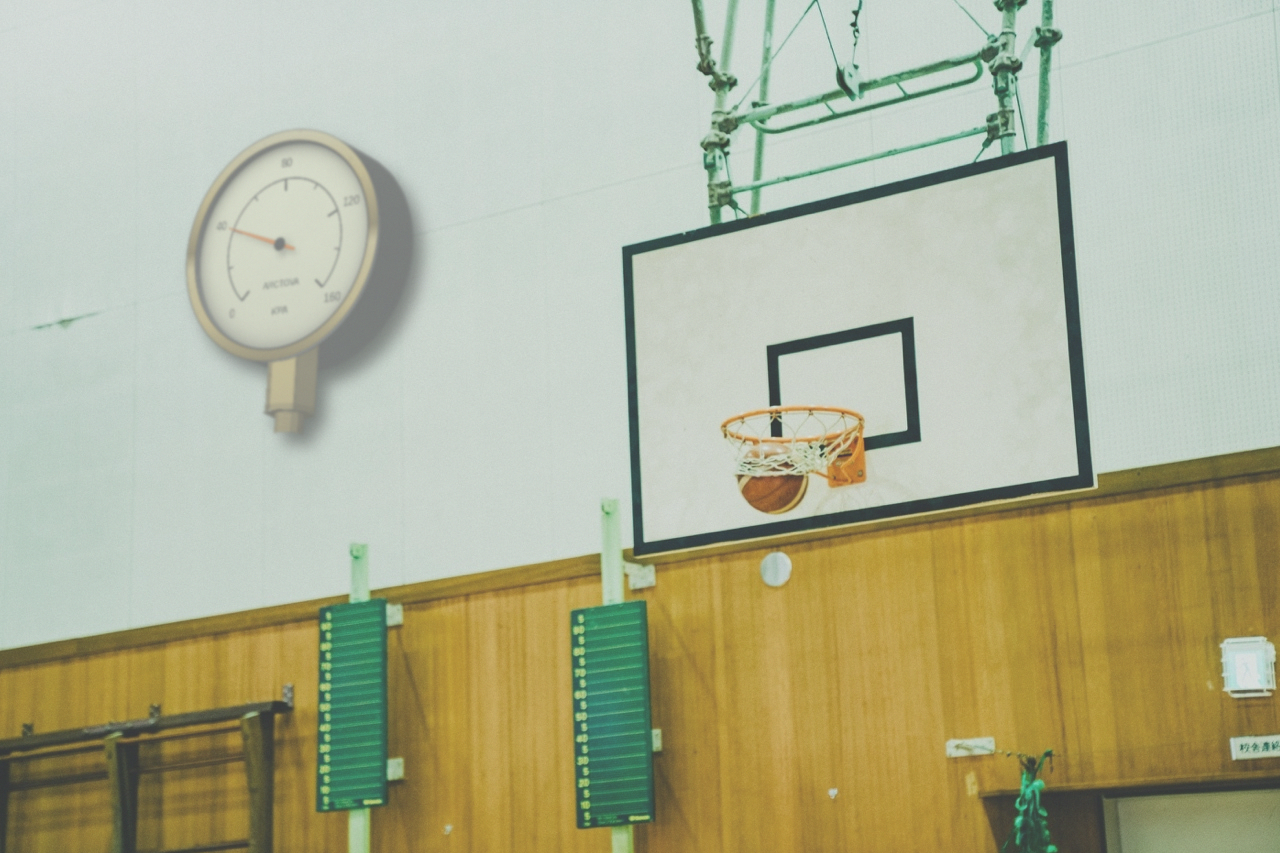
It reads value=40 unit=kPa
